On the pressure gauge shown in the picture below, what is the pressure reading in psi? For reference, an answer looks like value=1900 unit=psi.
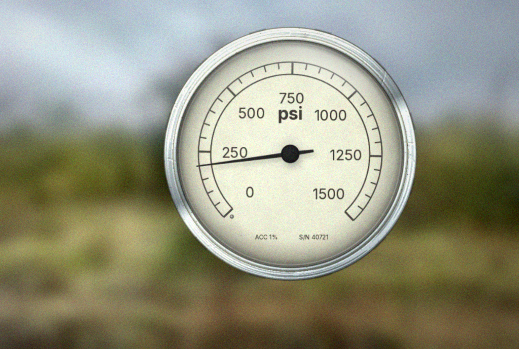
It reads value=200 unit=psi
